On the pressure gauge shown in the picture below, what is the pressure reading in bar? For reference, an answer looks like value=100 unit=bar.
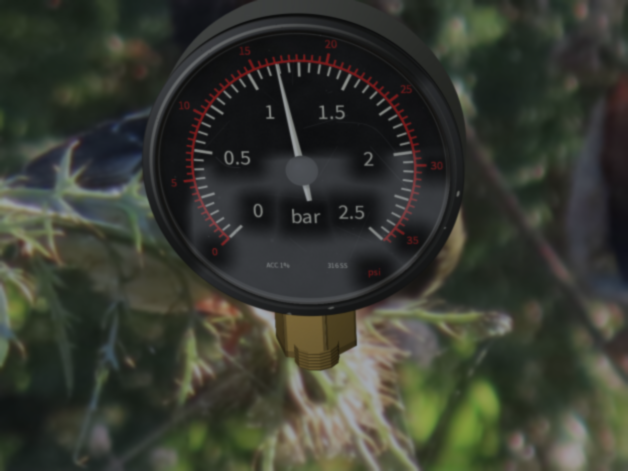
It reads value=1.15 unit=bar
